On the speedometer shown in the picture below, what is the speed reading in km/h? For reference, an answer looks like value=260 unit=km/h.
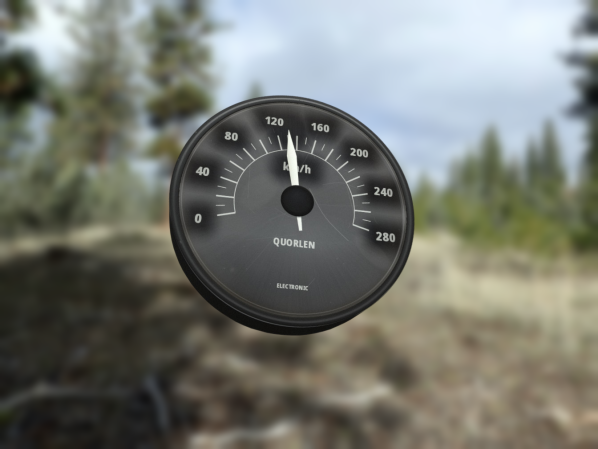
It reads value=130 unit=km/h
